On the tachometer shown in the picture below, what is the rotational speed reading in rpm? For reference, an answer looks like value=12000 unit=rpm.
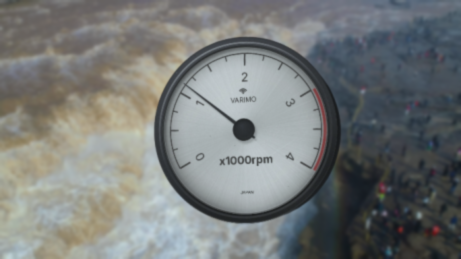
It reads value=1125 unit=rpm
